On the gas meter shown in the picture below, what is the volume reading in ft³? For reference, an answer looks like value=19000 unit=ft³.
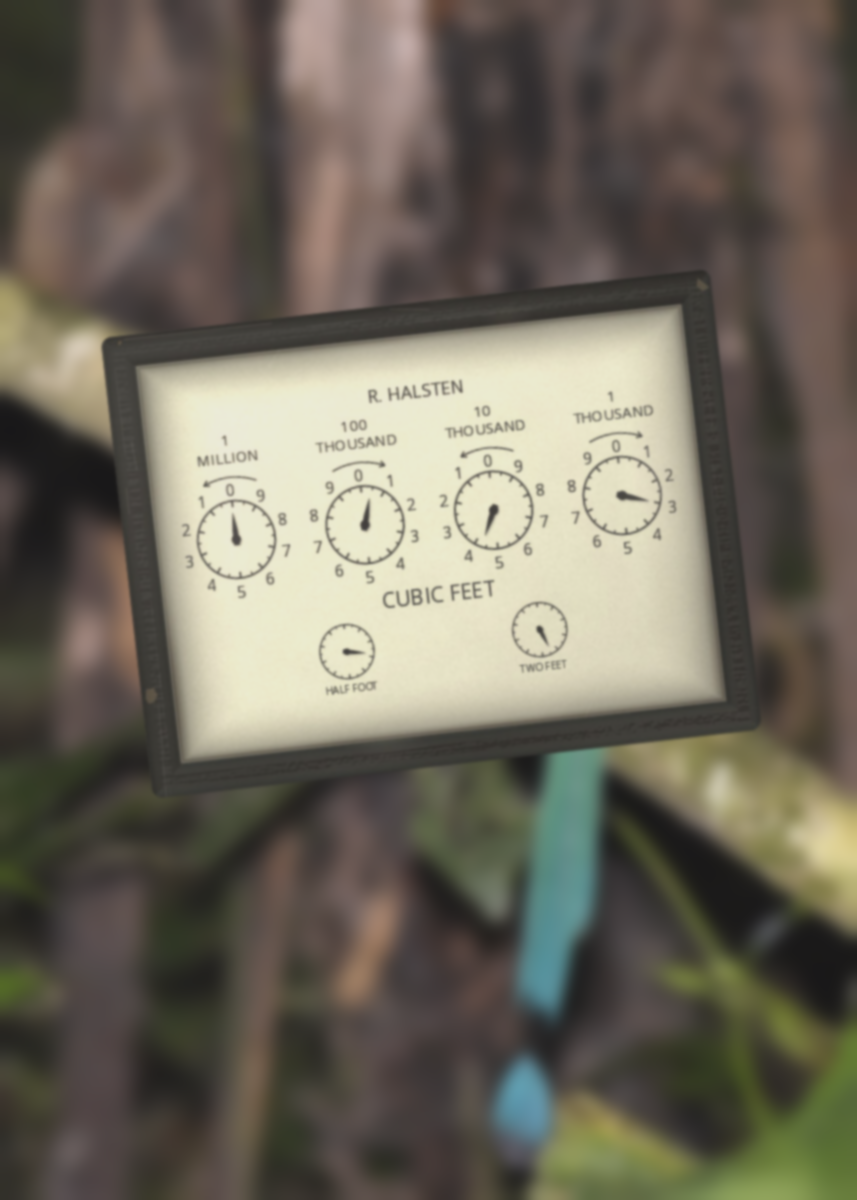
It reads value=4300 unit=ft³
